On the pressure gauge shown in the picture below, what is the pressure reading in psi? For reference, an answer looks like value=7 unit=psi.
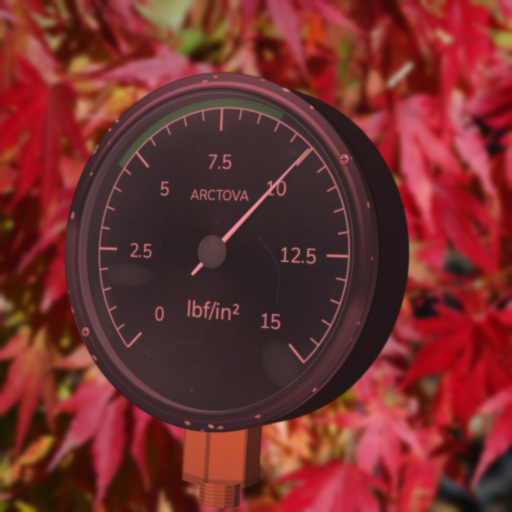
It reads value=10 unit=psi
